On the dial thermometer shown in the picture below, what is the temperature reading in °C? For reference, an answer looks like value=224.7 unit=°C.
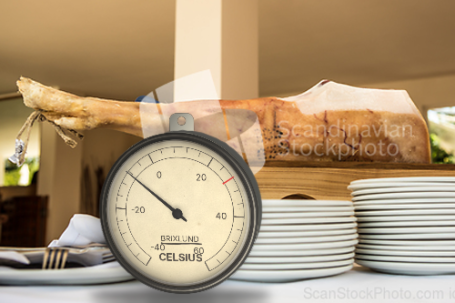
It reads value=-8 unit=°C
